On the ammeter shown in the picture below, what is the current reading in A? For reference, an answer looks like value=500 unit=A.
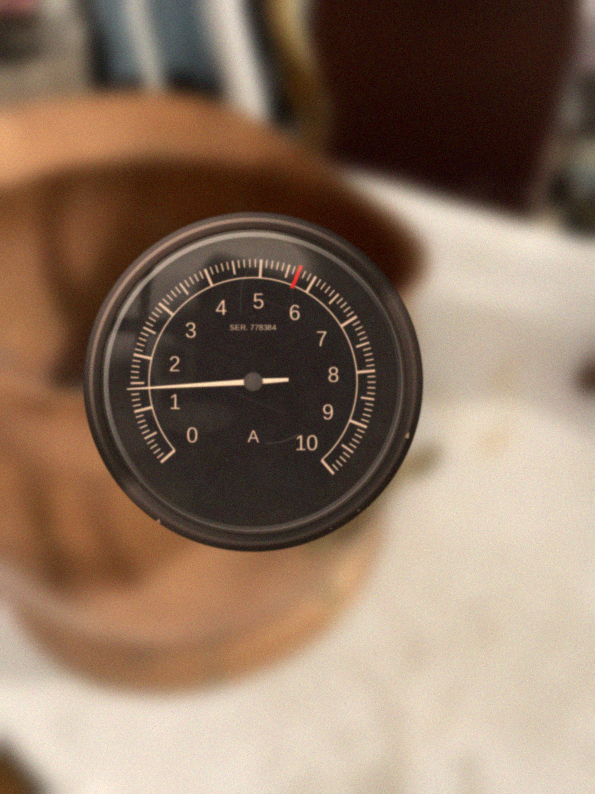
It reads value=1.4 unit=A
